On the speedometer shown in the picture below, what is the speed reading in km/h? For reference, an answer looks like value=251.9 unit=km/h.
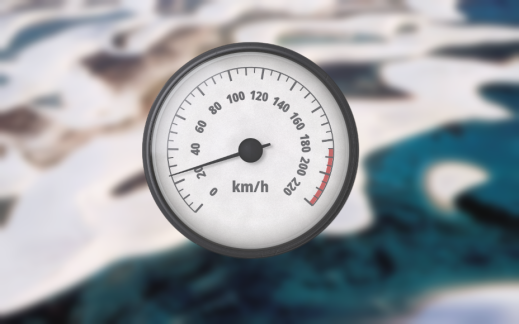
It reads value=25 unit=km/h
